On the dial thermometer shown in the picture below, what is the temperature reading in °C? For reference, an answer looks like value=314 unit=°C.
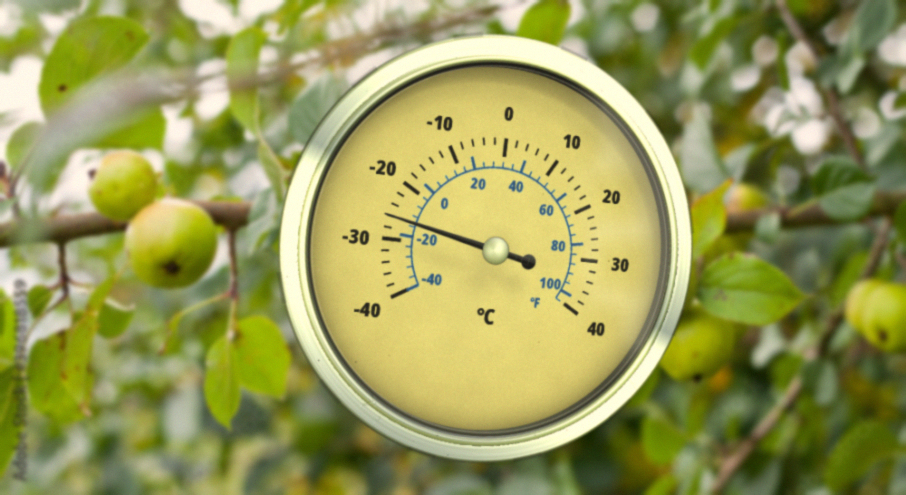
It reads value=-26 unit=°C
